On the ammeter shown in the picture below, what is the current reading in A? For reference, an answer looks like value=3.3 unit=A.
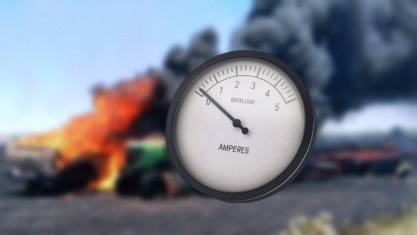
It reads value=0.2 unit=A
